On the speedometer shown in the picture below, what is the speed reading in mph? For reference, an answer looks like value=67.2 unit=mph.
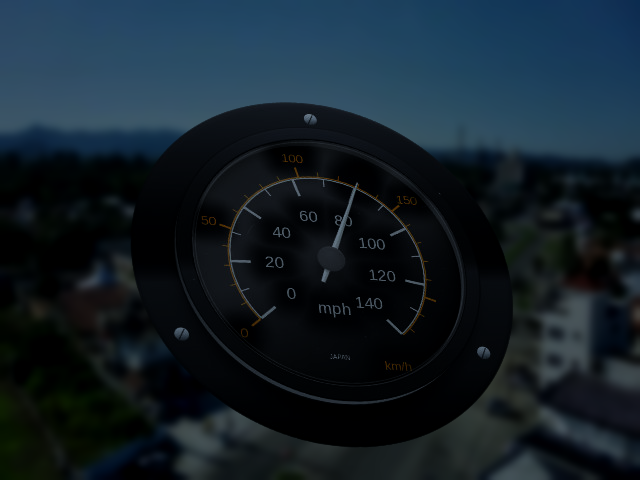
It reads value=80 unit=mph
